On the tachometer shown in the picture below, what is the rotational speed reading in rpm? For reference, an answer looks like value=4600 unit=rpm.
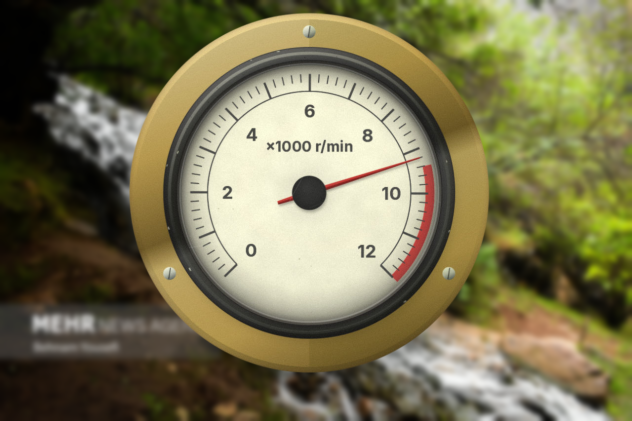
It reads value=9200 unit=rpm
